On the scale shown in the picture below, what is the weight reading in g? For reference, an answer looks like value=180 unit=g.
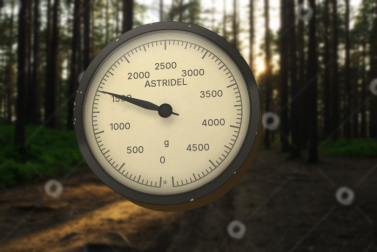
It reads value=1500 unit=g
